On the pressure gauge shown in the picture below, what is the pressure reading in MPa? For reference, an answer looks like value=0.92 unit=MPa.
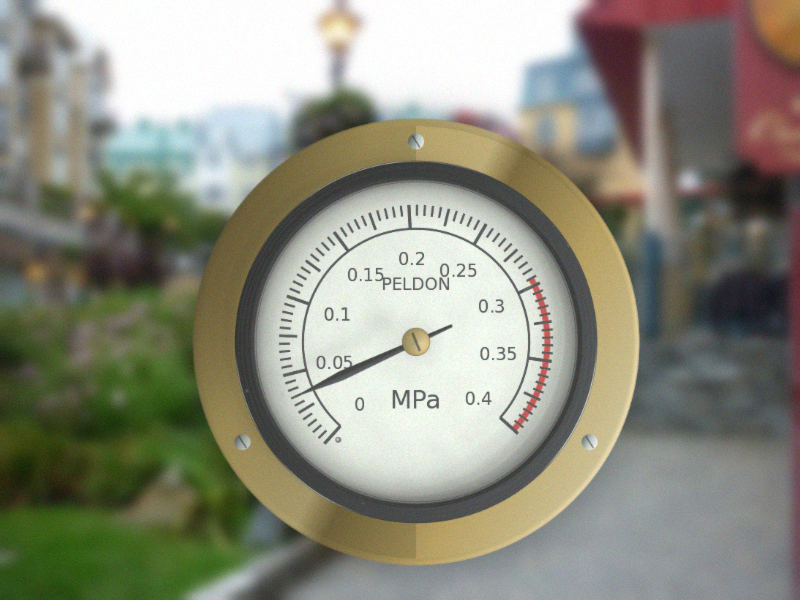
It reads value=0.035 unit=MPa
